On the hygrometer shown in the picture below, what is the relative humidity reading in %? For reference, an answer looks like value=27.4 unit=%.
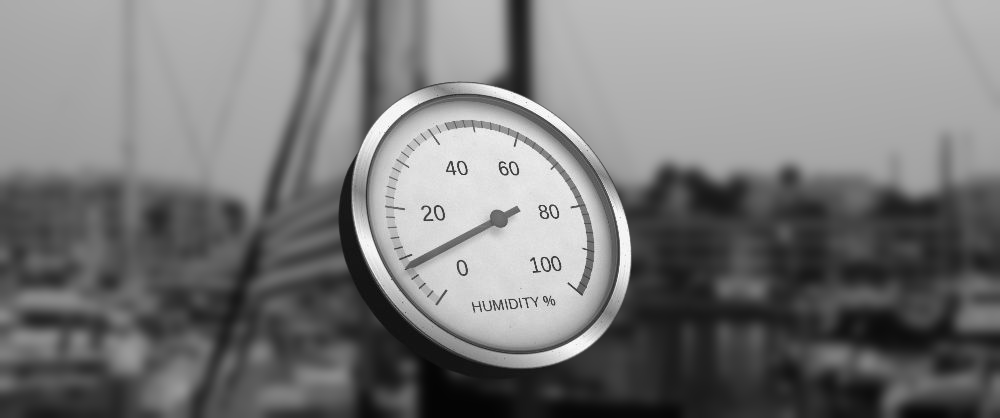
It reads value=8 unit=%
